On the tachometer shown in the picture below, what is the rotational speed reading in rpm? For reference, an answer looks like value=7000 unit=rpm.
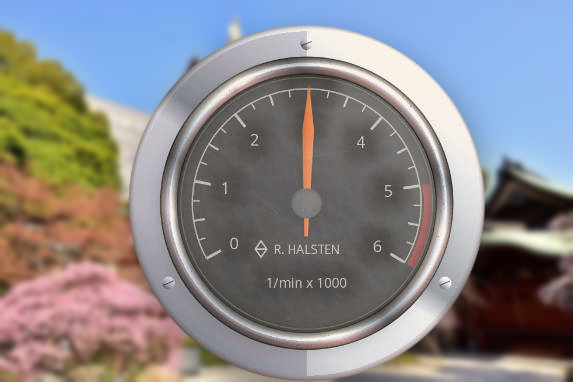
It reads value=3000 unit=rpm
